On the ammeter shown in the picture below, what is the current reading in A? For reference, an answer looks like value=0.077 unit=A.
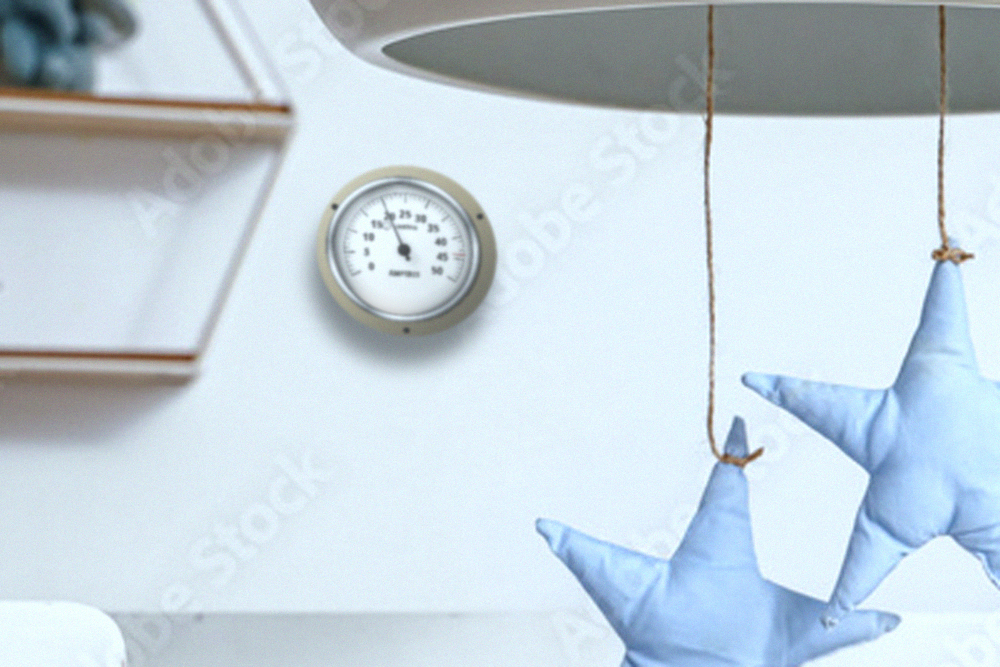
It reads value=20 unit=A
